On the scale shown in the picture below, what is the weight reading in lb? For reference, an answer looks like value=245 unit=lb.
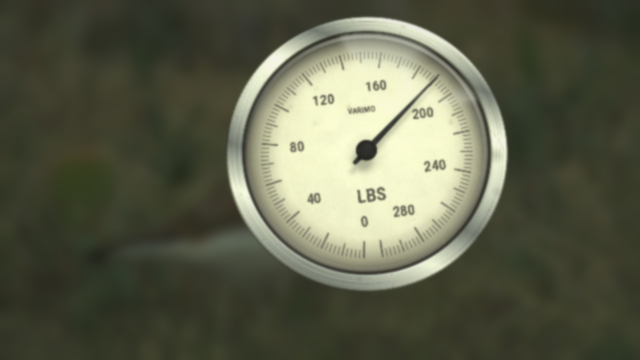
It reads value=190 unit=lb
